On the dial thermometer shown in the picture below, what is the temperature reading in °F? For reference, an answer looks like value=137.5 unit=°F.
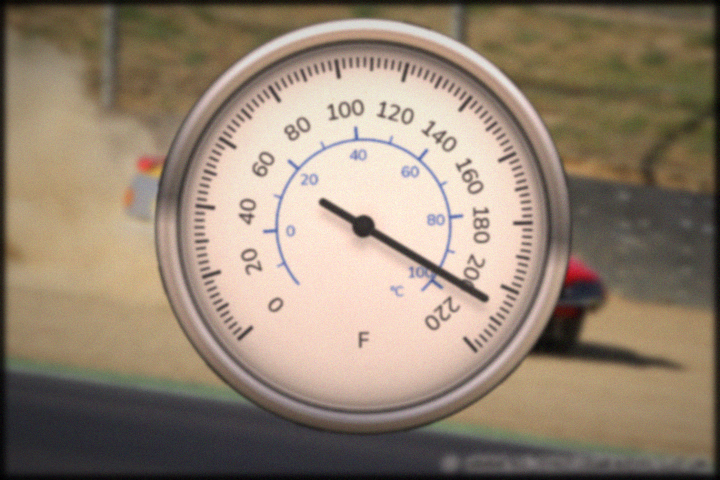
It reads value=206 unit=°F
